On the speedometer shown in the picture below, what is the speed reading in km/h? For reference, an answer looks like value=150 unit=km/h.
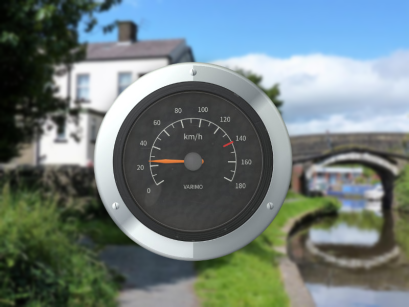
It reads value=25 unit=km/h
